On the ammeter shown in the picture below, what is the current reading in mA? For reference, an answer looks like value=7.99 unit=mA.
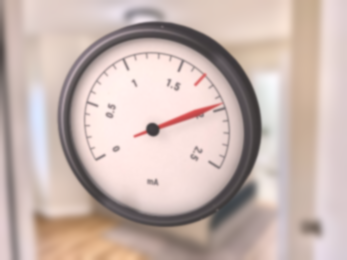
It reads value=1.95 unit=mA
